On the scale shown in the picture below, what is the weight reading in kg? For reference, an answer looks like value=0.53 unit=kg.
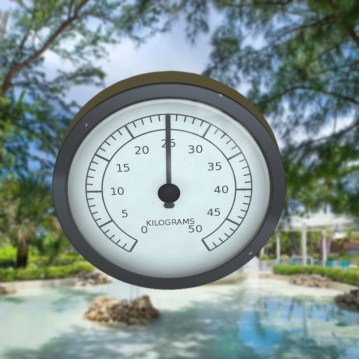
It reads value=25 unit=kg
